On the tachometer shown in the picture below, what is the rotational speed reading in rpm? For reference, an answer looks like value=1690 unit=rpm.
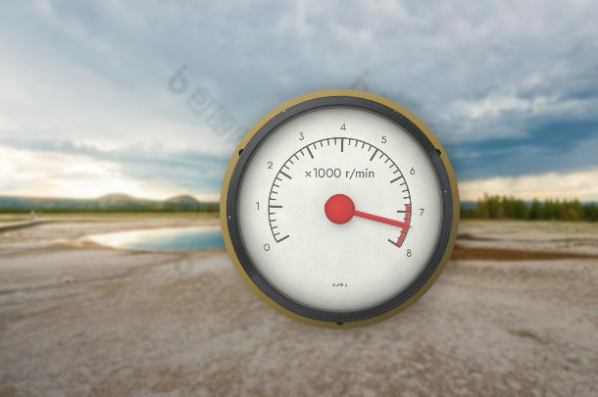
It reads value=7400 unit=rpm
